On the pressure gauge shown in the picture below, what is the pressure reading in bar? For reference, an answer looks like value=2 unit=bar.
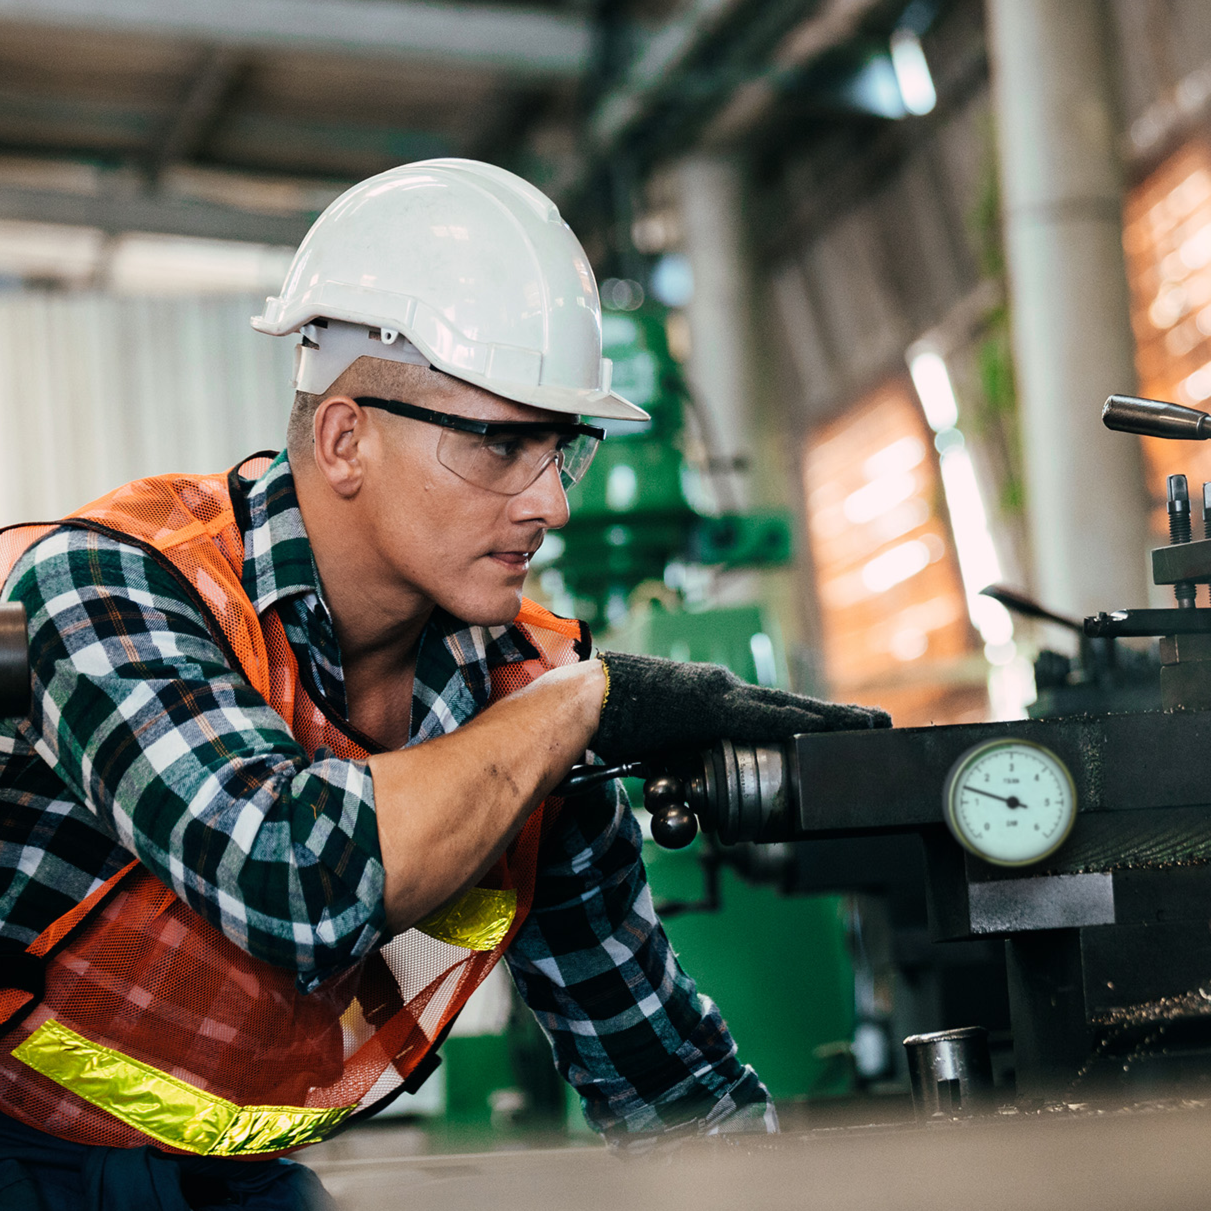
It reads value=1.4 unit=bar
